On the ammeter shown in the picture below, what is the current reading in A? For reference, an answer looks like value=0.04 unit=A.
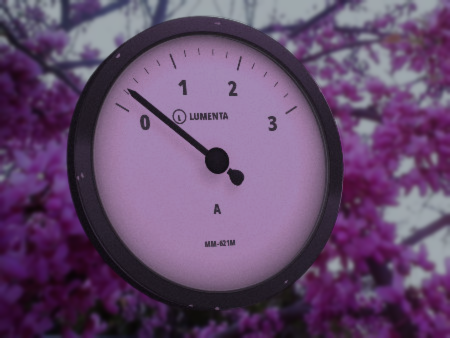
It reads value=0.2 unit=A
